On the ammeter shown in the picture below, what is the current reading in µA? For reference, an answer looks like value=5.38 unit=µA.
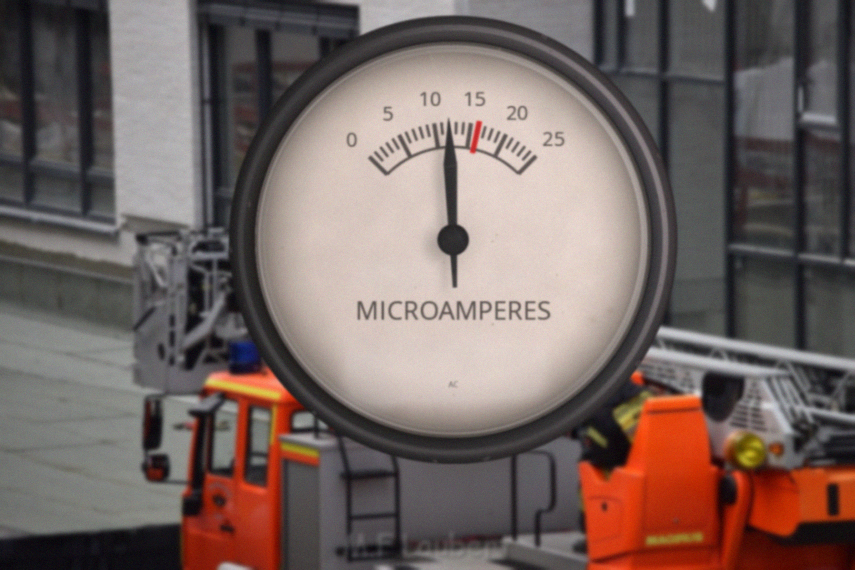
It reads value=12 unit=µA
